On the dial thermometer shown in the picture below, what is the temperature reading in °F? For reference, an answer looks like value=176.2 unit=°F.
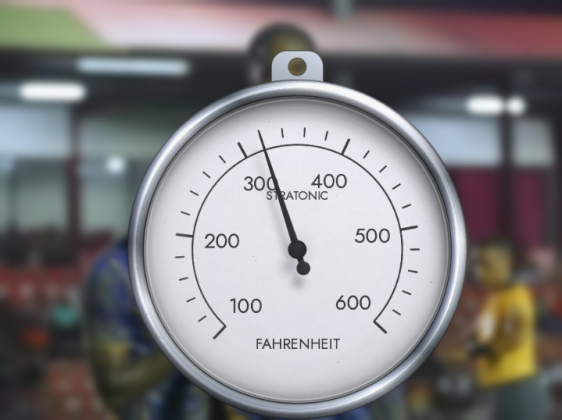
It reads value=320 unit=°F
